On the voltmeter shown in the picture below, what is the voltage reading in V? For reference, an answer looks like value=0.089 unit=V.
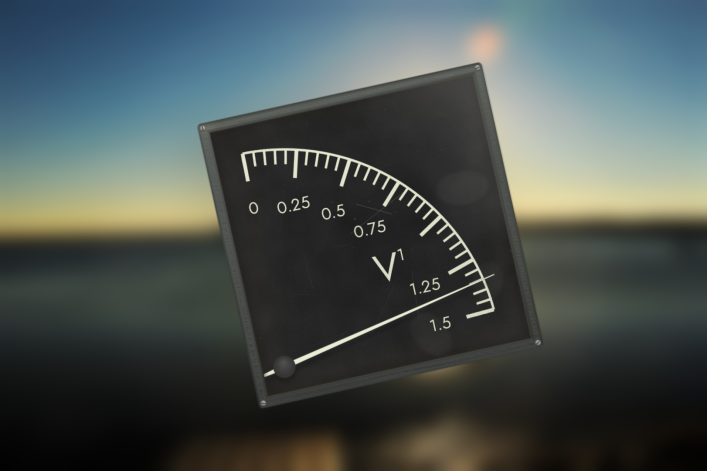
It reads value=1.35 unit=V
